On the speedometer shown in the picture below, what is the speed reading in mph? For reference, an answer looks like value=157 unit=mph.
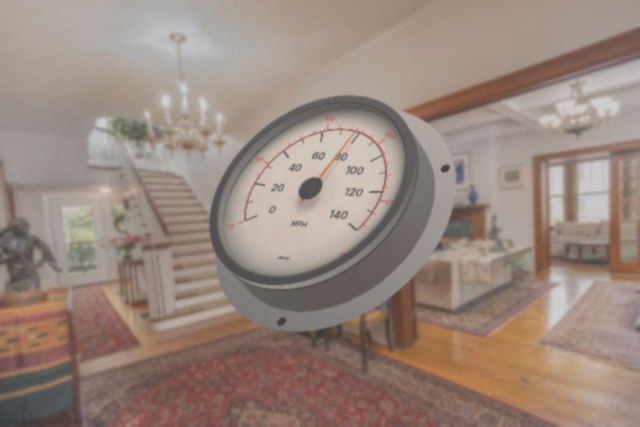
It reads value=80 unit=mph
